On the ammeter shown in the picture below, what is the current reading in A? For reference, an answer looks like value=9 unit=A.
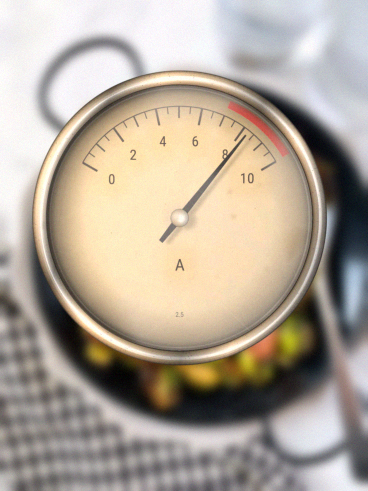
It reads value=8.25 unit=A
